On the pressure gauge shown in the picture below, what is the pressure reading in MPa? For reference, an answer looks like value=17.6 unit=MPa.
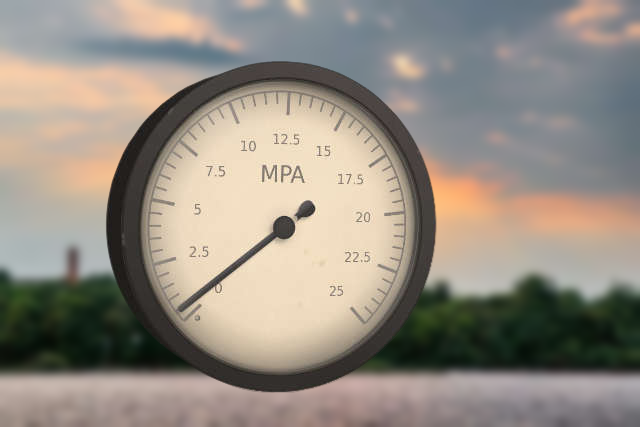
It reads value=0.5 unit=MPa
